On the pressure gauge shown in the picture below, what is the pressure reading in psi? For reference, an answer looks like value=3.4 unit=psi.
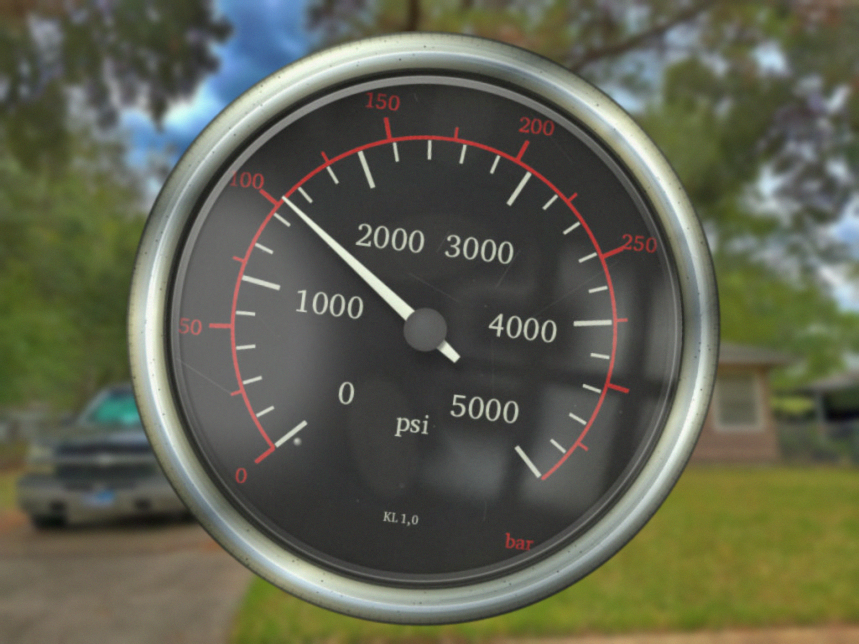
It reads value=1500 unit=psi
